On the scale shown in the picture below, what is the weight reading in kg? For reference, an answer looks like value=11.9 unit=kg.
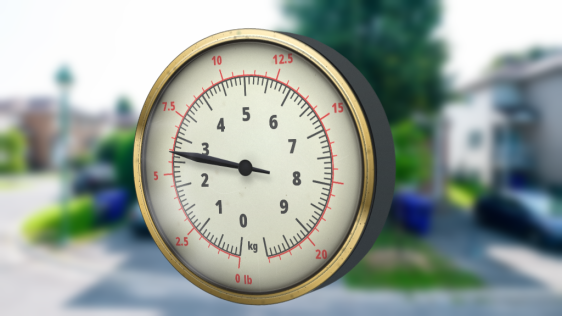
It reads value=2.7 unit=kg
